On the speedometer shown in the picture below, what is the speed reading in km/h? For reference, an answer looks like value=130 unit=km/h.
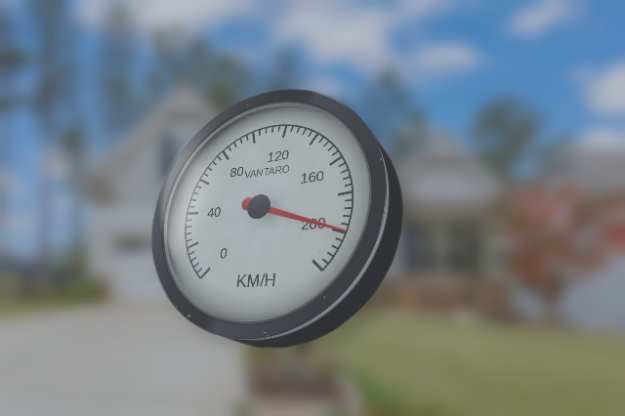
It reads value=200 unit=km/h
